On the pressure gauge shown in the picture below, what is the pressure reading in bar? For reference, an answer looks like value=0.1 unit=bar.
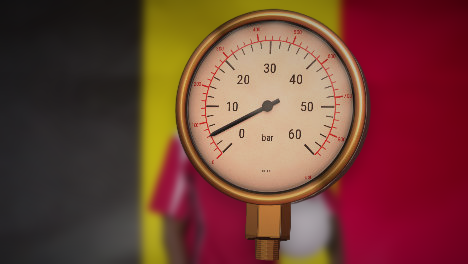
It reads value=4 unit=bar
